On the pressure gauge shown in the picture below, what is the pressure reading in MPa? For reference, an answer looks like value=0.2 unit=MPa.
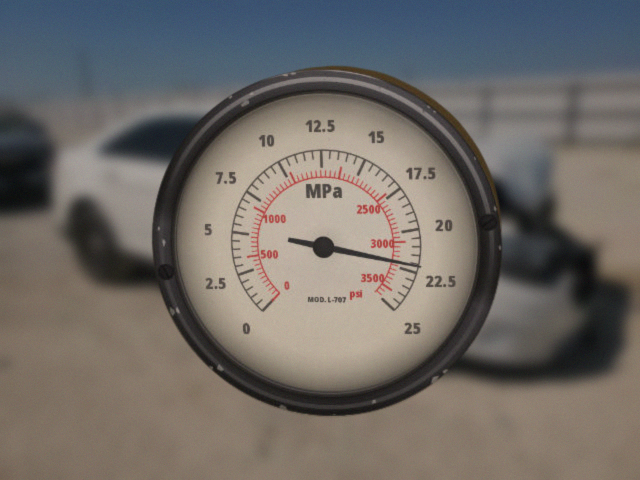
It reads value=22 unit=MPa
